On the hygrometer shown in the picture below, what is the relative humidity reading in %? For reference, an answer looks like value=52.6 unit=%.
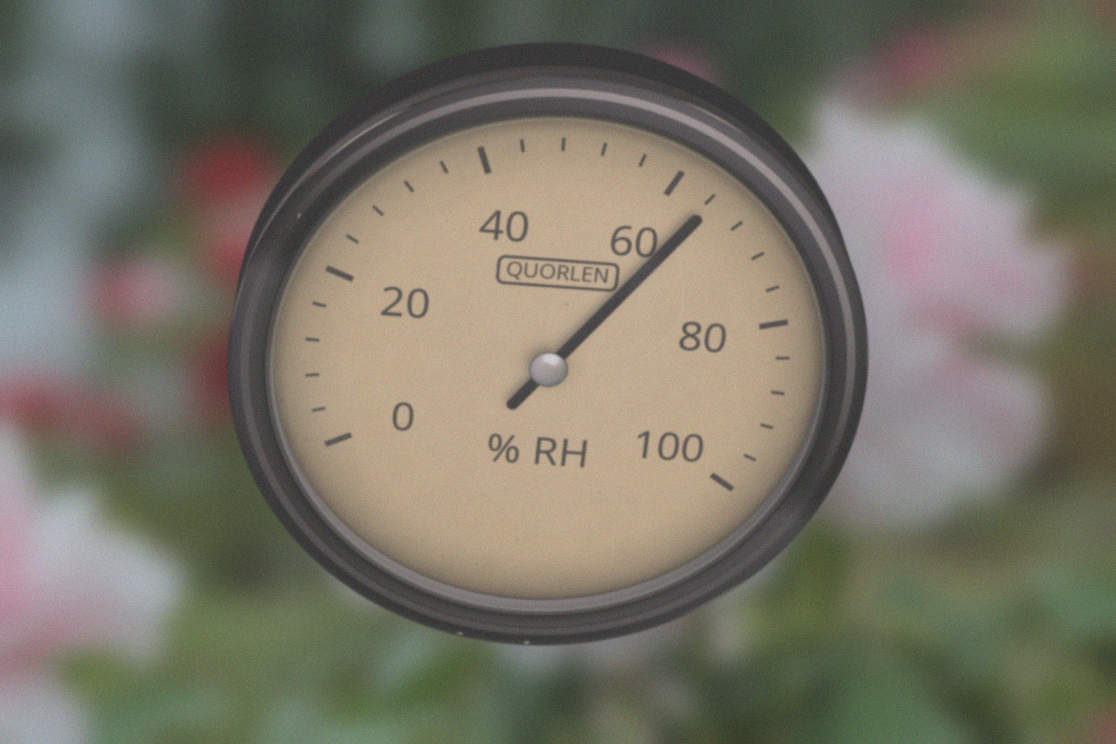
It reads value=64 unit=%
